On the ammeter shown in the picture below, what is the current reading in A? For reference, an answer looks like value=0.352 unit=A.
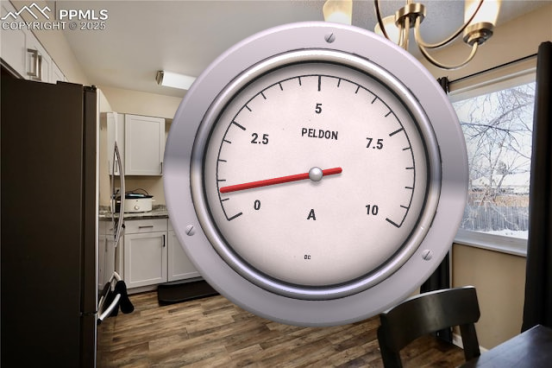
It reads value=0.75 unit=A
